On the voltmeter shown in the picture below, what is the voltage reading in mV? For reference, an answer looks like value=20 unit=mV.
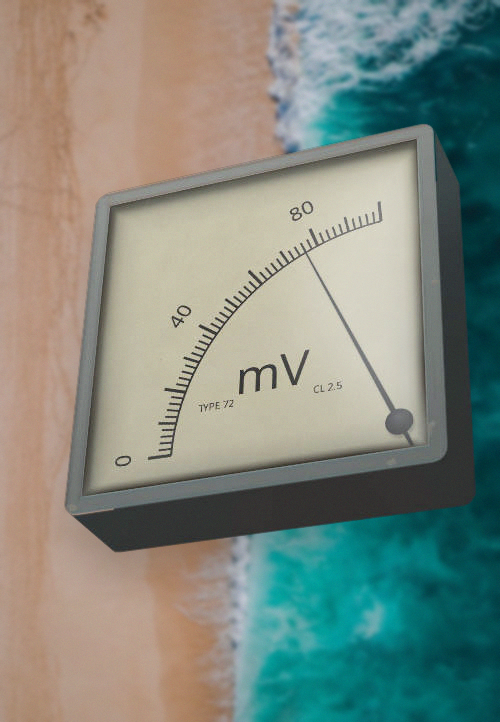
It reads value=76 unit=mV
